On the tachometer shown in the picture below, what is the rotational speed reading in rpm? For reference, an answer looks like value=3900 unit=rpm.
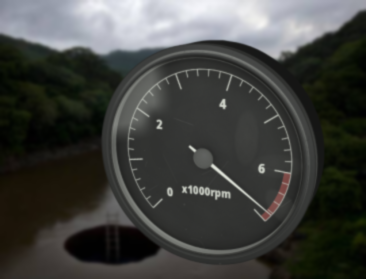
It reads value=6800 unit=rpm
